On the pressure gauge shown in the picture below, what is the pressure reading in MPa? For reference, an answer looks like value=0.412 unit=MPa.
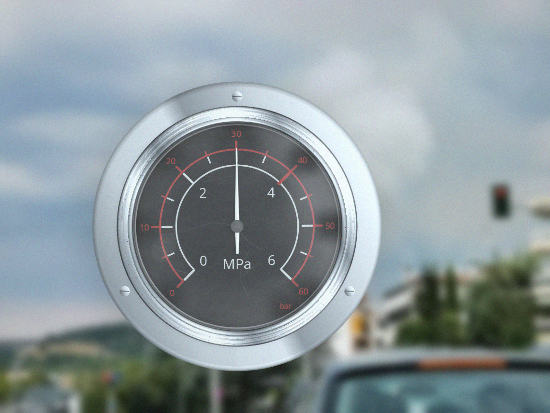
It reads value=3 unit=MPa
